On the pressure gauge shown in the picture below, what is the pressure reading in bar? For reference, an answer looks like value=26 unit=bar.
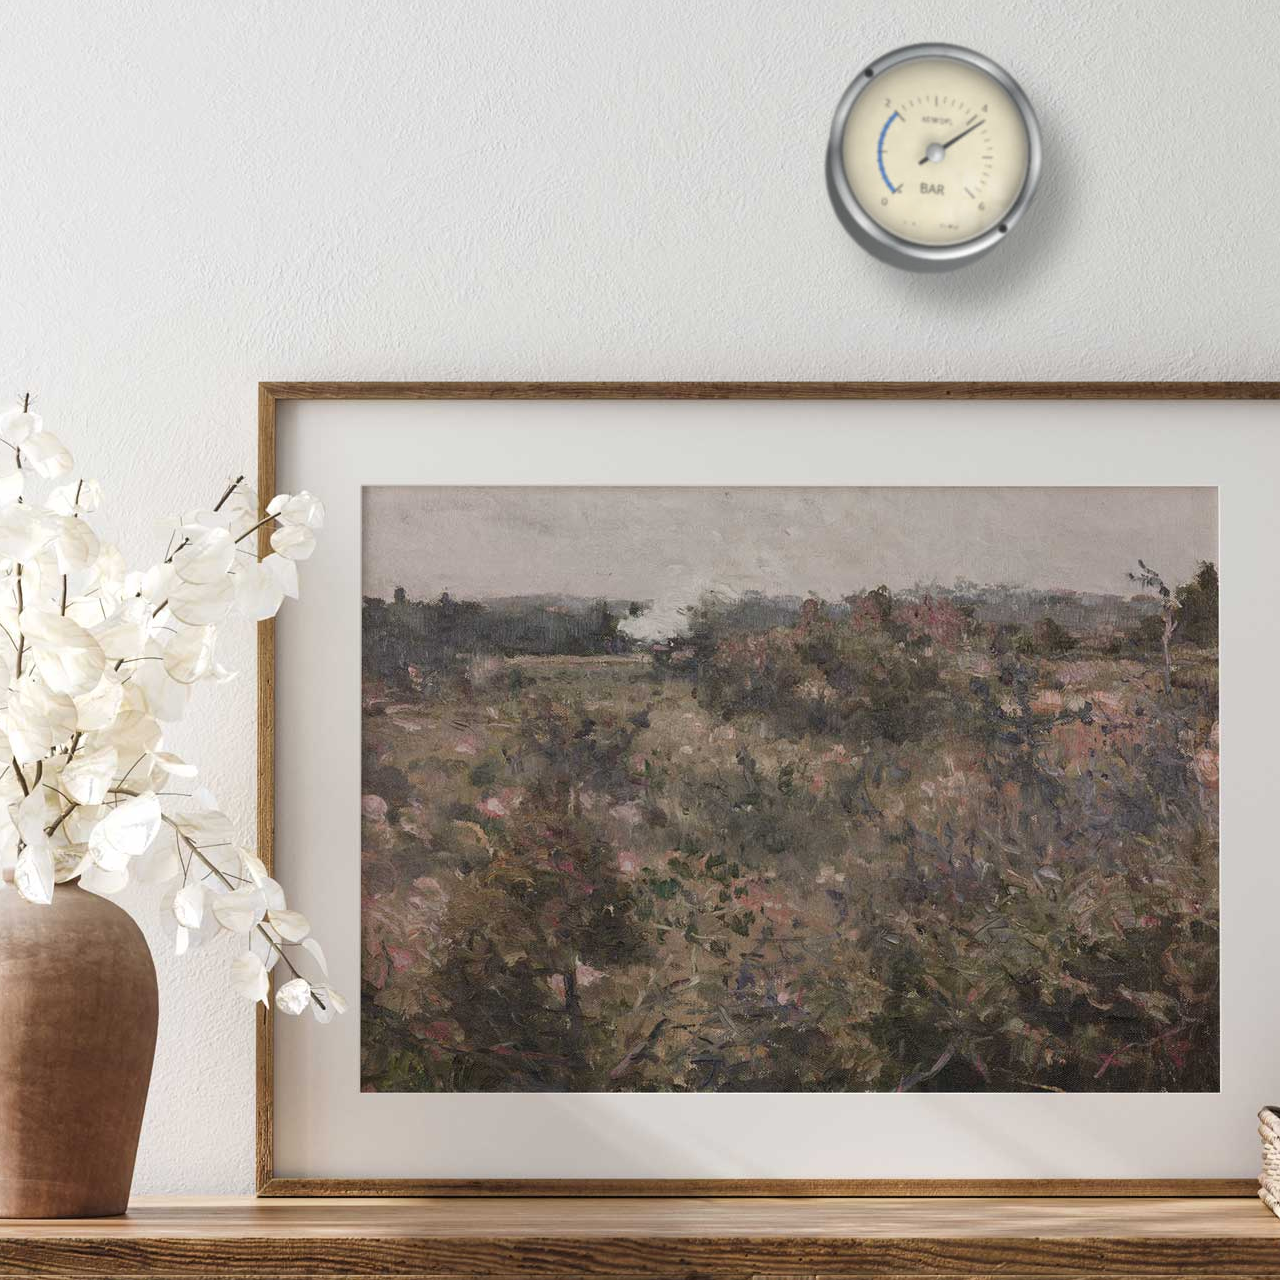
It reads value=4.2 unit=bar
